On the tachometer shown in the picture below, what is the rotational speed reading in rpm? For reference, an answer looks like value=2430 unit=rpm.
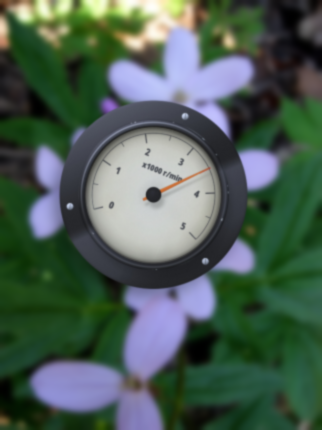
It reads value=3500 unit=rpm
